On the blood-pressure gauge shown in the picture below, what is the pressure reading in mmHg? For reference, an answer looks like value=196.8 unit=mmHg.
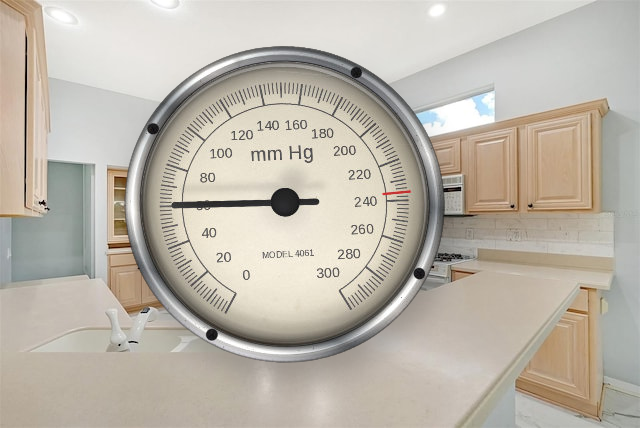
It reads value=60 unit=mmHg
